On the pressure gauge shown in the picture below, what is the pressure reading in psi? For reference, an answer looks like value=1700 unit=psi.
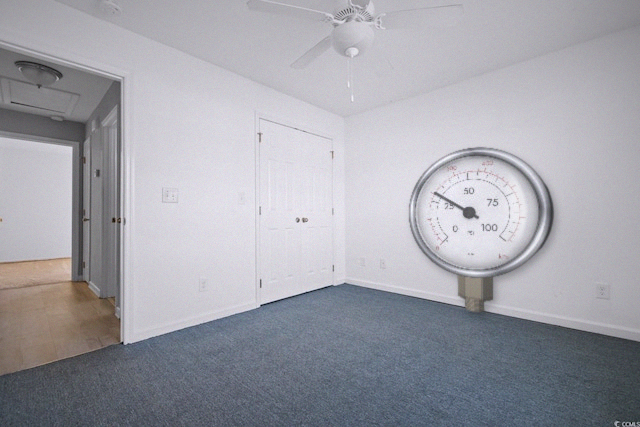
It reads value=30 unit=psi
